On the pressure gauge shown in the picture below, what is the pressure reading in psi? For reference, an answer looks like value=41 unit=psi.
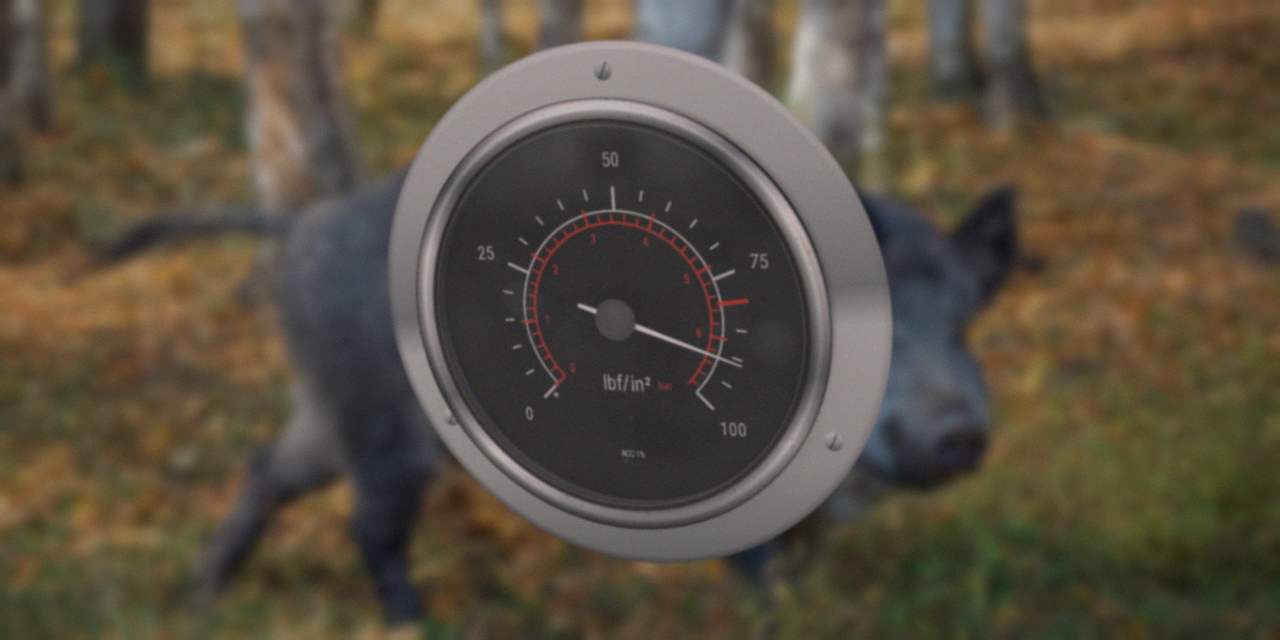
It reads value=90 unit=psi
